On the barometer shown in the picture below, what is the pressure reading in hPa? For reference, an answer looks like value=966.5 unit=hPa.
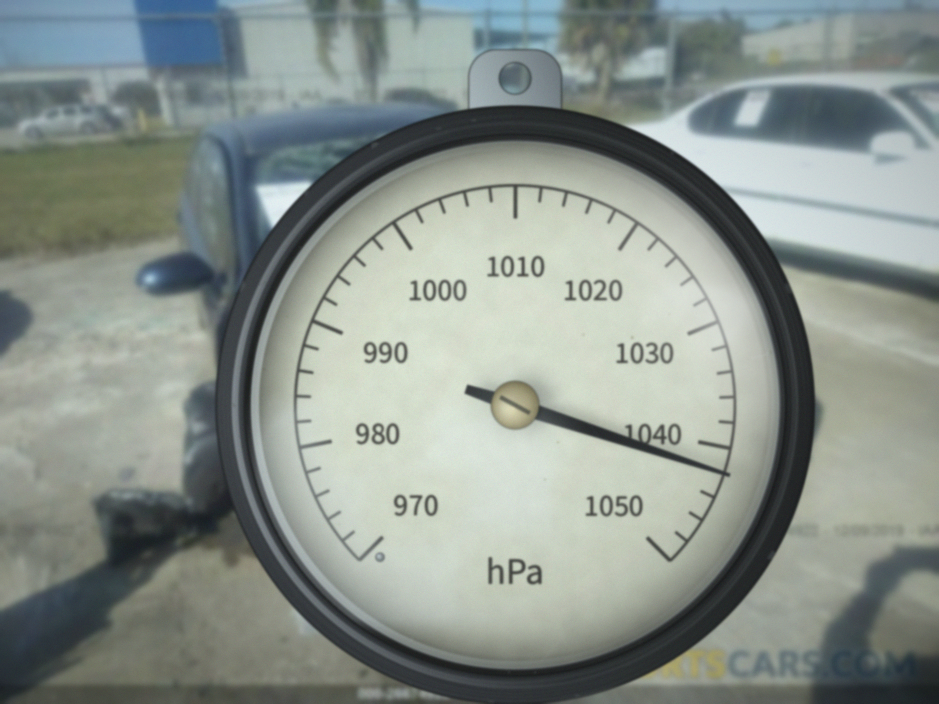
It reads value=1042 unit=hPa
